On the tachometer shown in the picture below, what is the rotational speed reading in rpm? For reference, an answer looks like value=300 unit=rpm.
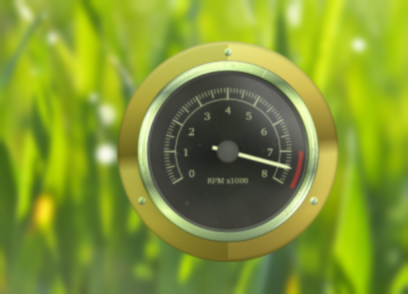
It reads value=7500 unit=rpm
